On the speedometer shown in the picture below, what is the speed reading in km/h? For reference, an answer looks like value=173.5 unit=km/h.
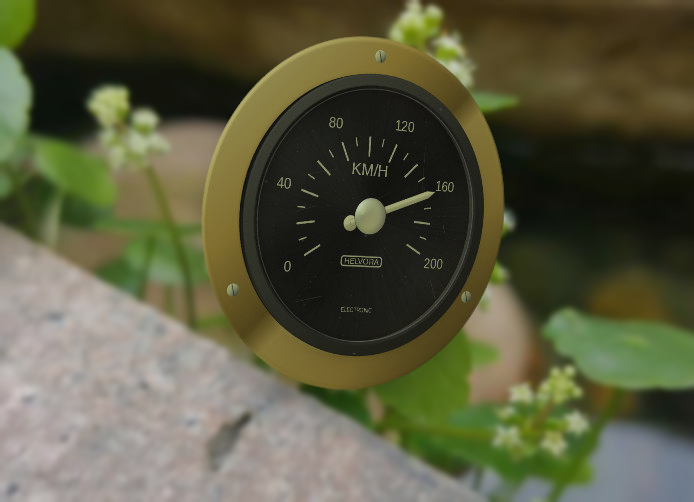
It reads value=160 unit=km/h
